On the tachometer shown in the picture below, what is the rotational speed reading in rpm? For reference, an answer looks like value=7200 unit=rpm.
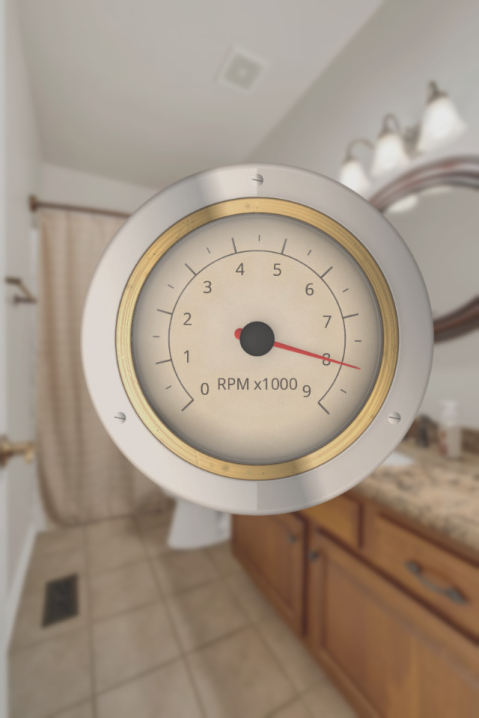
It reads value=8000 unit=rpm
